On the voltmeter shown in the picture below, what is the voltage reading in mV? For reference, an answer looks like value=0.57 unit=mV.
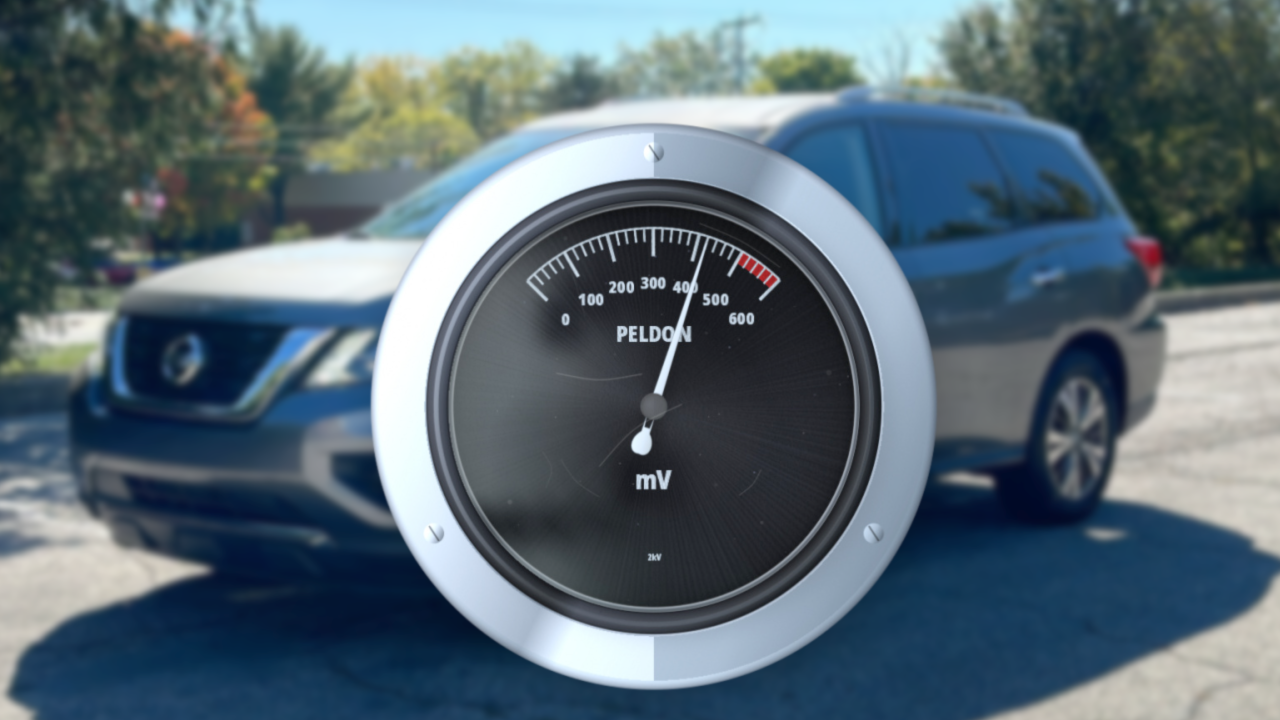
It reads value=420 unit=mV
